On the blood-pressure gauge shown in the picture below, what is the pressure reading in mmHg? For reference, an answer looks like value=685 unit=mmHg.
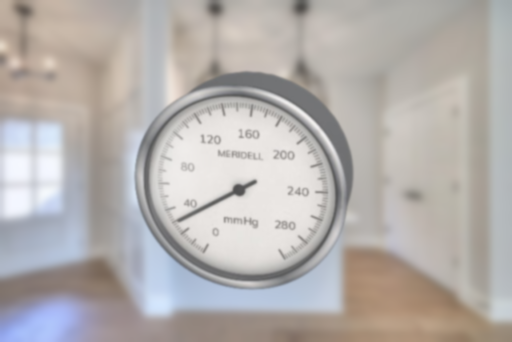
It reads value=30 unit=mmHg
